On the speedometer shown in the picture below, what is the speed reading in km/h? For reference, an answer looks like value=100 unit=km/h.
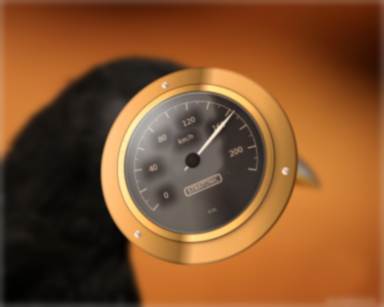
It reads value=165 unit=km/h
